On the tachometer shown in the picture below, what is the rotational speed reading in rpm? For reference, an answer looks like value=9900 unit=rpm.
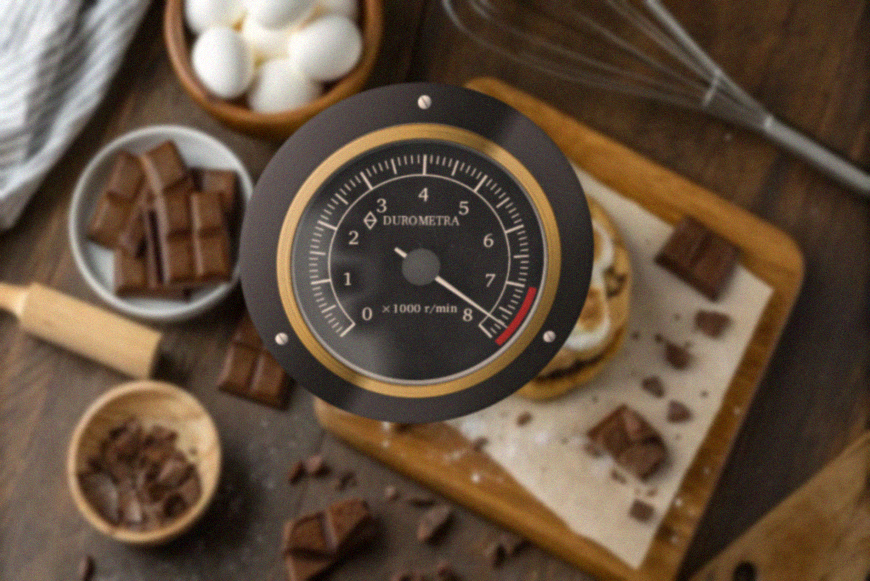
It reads value=7700 unit=rpm
